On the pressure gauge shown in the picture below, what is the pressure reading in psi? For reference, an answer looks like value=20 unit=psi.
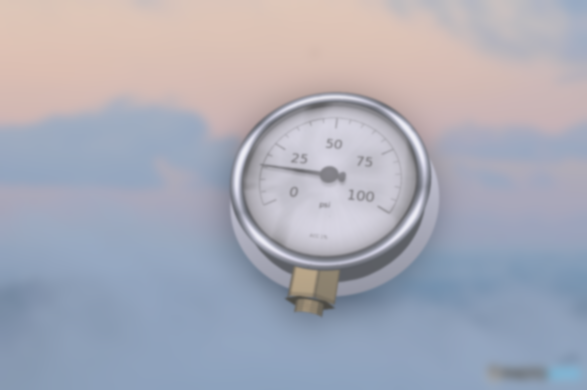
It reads value=15 unit=psi
